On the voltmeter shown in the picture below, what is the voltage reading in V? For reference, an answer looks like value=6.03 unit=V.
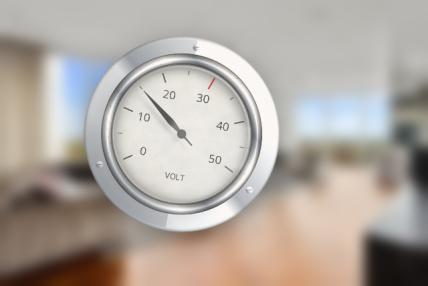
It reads value=15 unit=V
